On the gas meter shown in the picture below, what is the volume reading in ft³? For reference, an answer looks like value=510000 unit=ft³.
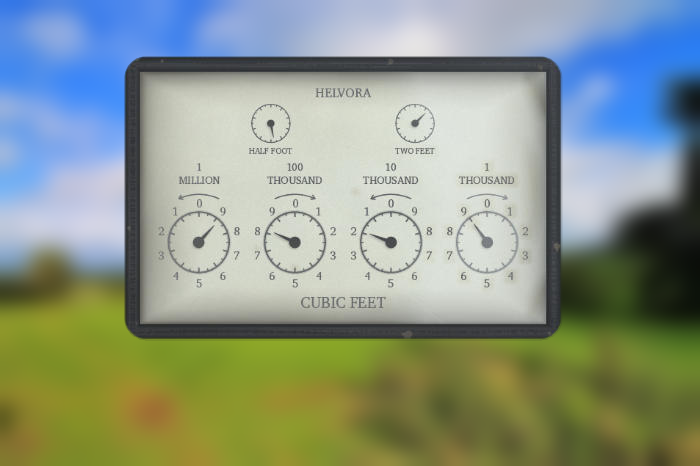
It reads value=881900 unit=ft³
